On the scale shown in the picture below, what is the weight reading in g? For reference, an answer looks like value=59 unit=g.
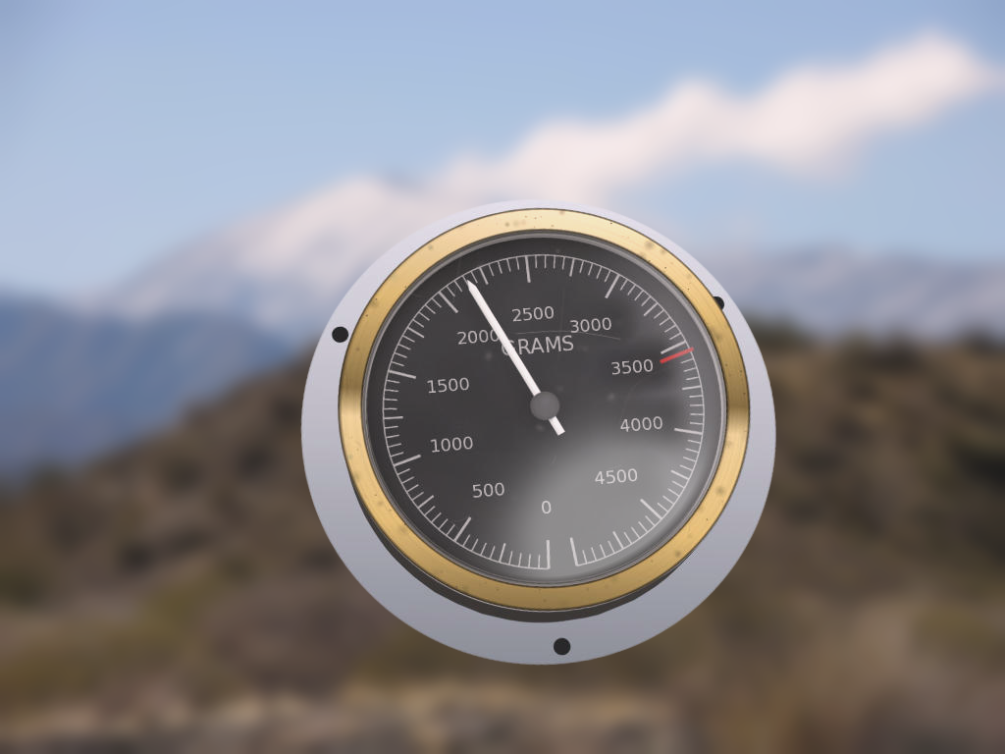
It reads value=2150 unit=g
